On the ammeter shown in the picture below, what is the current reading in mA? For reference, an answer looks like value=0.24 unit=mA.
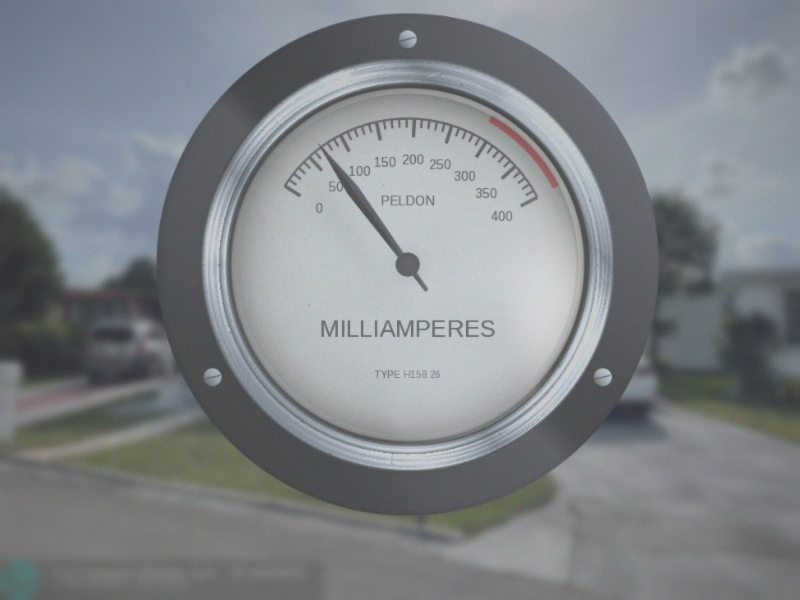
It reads value=70 unit=mA
